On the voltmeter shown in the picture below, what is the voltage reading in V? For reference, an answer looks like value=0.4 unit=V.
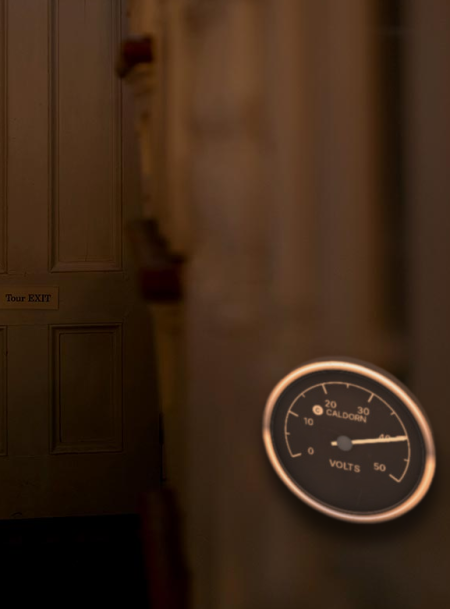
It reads value=40 unit=V
